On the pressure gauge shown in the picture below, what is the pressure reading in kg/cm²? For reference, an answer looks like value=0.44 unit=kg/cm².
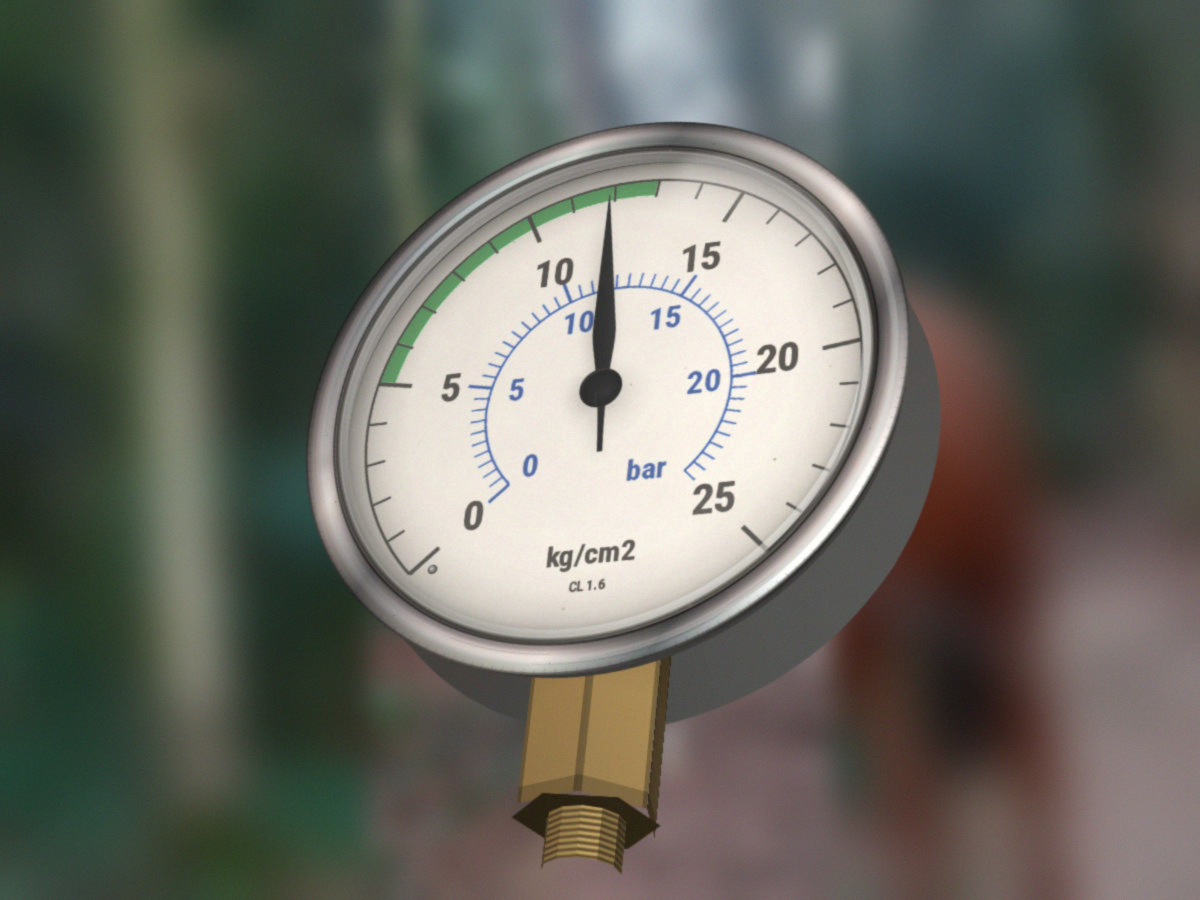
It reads value=12 unit=kg/cm²
